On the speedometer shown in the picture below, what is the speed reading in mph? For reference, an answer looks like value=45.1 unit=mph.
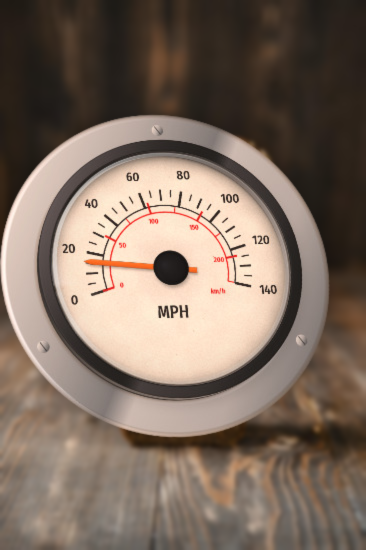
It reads value=15 unit=mph
